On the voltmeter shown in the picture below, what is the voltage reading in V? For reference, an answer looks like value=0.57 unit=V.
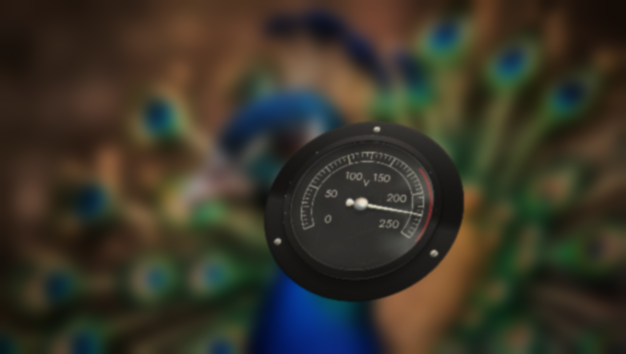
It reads value=225 unit=V
